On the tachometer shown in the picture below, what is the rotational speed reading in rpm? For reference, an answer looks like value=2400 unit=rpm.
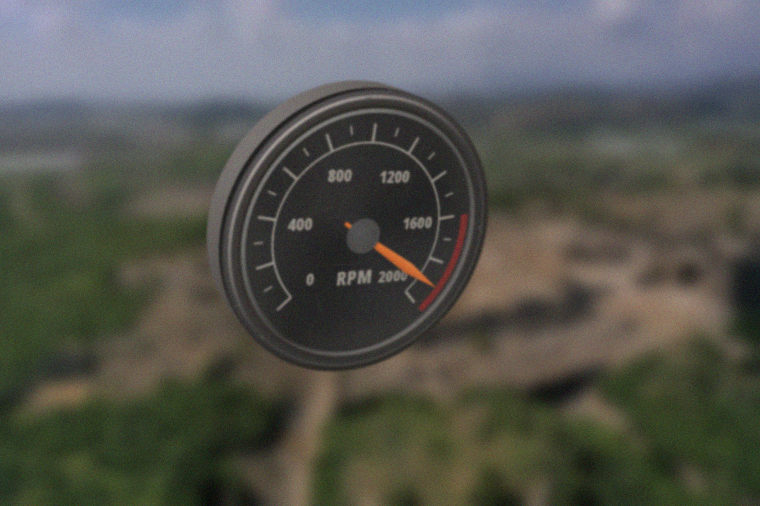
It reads value=1900 unit=rpm
